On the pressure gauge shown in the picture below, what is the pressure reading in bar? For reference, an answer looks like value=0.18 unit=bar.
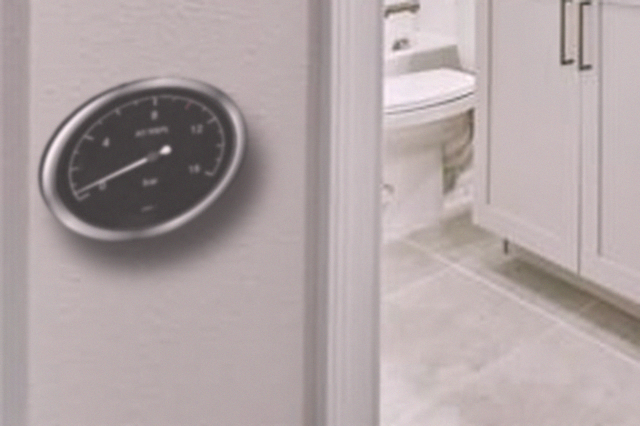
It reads value=0.5 unit=bar
